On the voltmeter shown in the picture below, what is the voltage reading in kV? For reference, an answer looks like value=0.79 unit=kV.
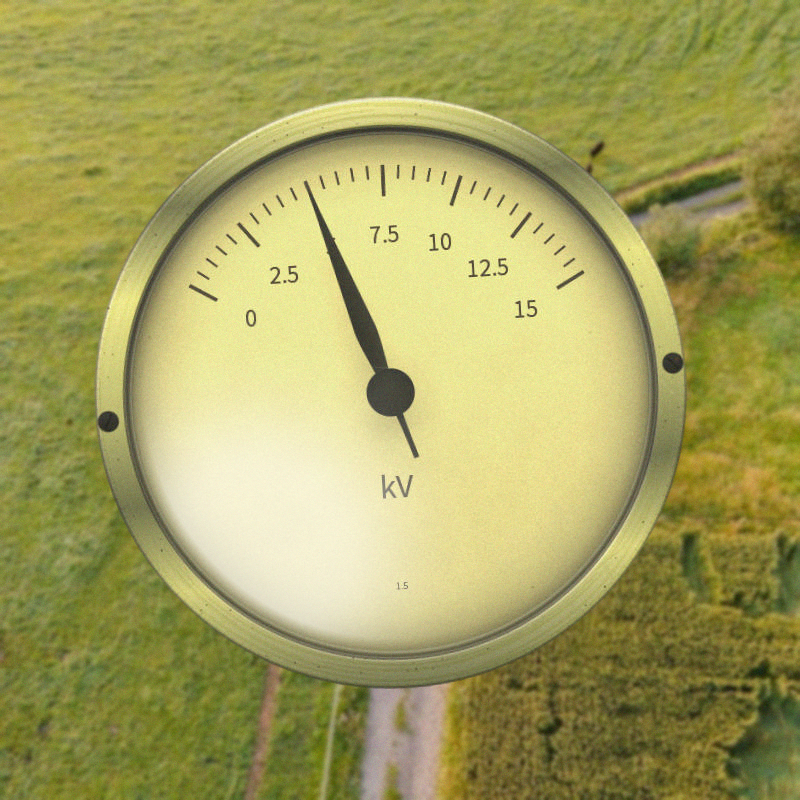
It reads value=5 unit=kV
